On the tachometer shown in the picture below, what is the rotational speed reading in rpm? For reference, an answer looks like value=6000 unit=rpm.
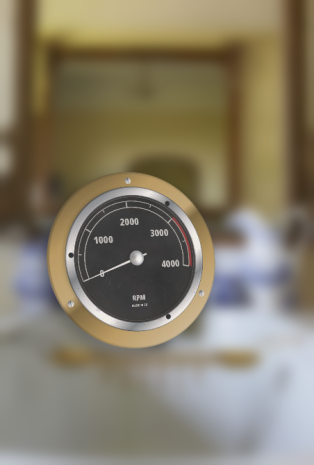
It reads value=0 unit=rpm
